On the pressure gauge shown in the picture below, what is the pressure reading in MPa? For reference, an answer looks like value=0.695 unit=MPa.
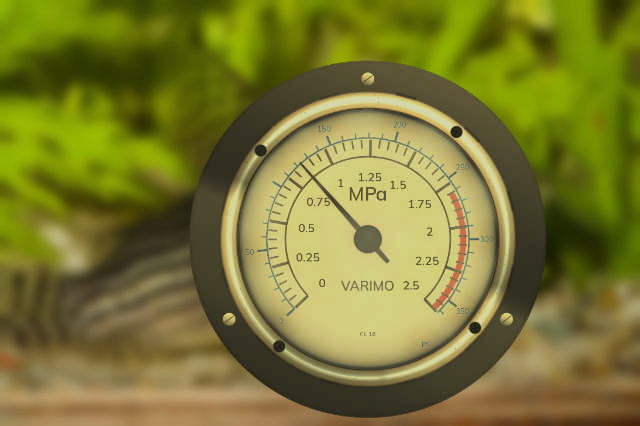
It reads value=0.85 unit=MPa
